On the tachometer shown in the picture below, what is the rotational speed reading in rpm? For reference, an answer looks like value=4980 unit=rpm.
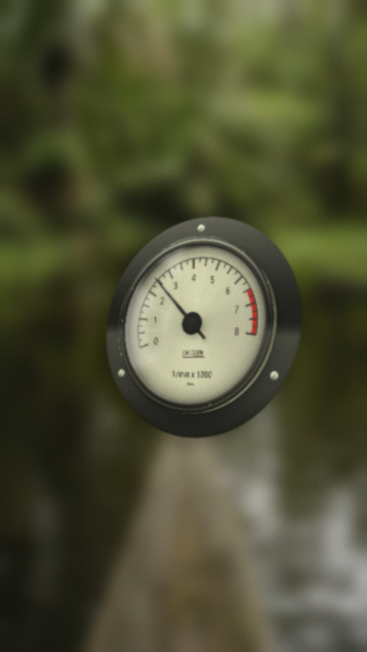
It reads value=2500 unit=rpm
